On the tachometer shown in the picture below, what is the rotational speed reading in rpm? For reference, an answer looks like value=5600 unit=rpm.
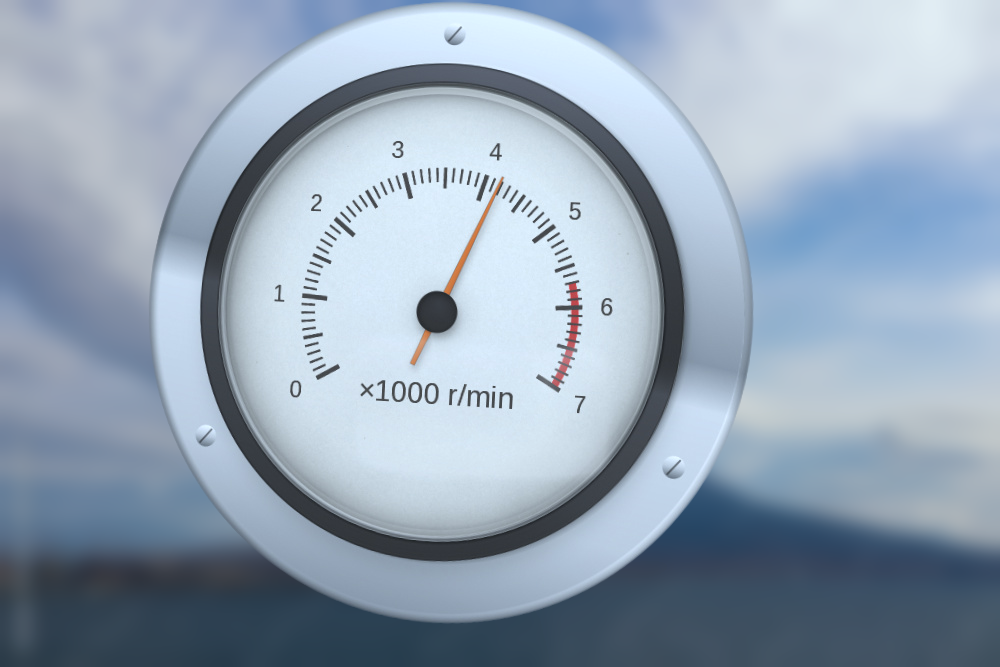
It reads value=4200 unit=rpm
